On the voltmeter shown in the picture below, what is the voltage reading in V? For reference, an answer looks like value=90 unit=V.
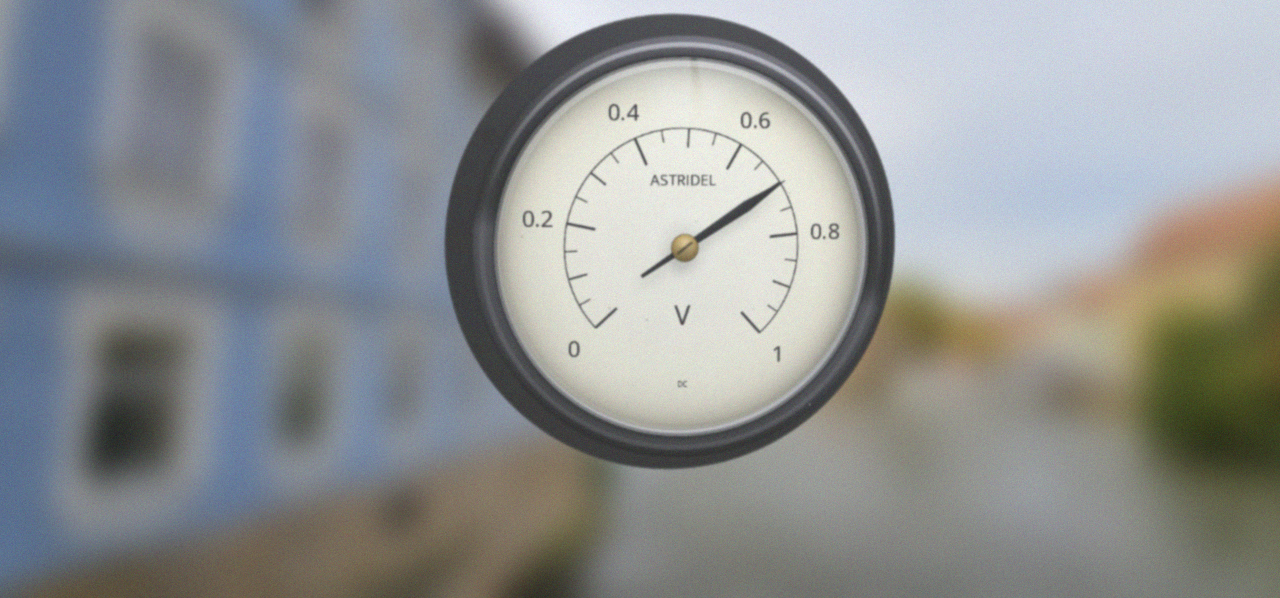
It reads value=0.7 unit=V
